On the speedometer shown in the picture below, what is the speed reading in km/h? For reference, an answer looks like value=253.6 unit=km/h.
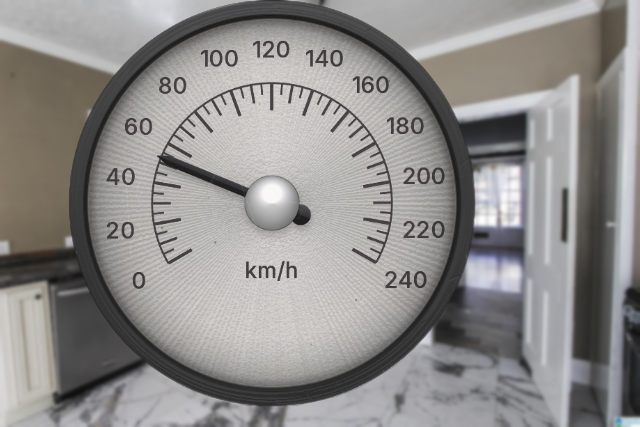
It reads value=52.5 unit=km/h
